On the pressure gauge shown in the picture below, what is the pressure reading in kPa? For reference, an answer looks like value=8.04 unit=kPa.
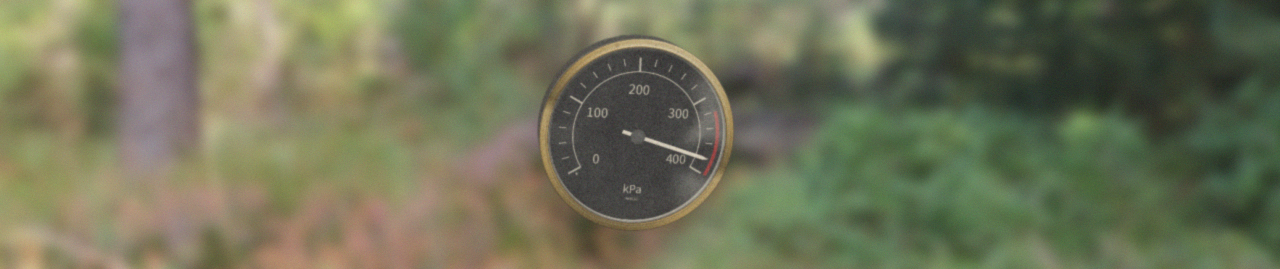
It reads value=380 unit=kPa
